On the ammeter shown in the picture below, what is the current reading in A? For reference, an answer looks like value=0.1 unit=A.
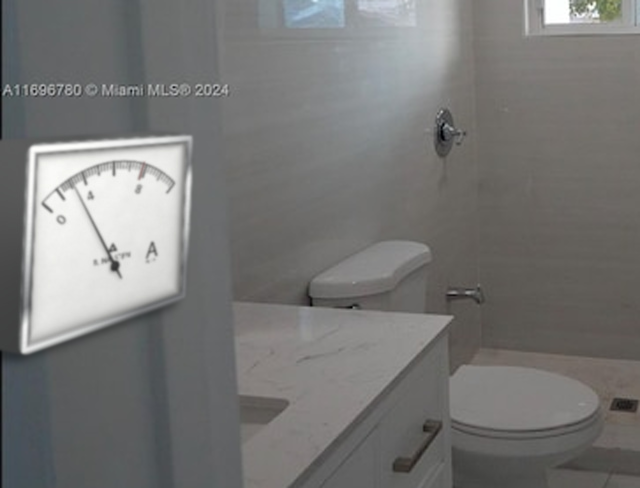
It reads value=3 unit=A
